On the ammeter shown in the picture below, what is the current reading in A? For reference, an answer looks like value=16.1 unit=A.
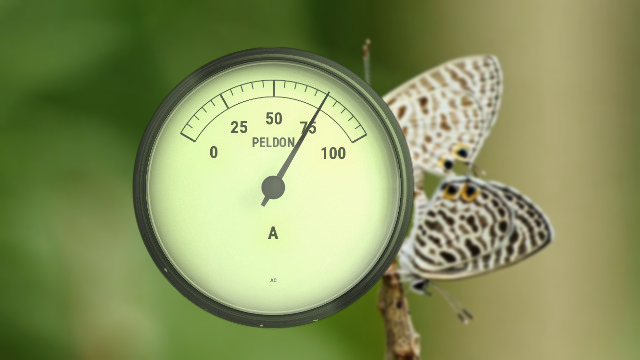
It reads value=75 unit=A
